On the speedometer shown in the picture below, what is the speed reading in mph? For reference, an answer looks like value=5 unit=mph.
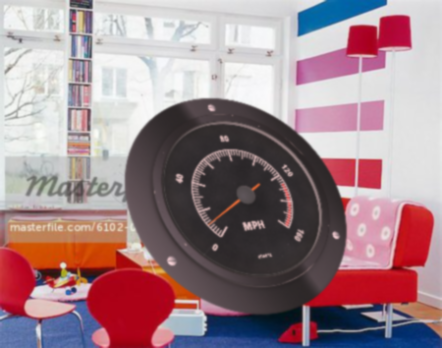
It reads value=10 unit=mph
